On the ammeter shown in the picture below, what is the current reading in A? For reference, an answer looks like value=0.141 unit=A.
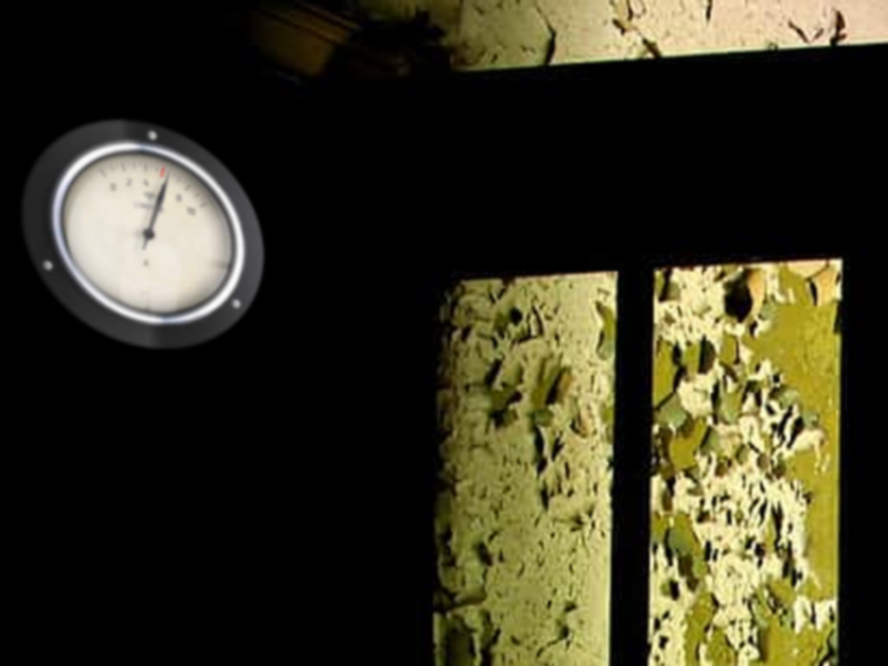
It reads value=6 unit=A
